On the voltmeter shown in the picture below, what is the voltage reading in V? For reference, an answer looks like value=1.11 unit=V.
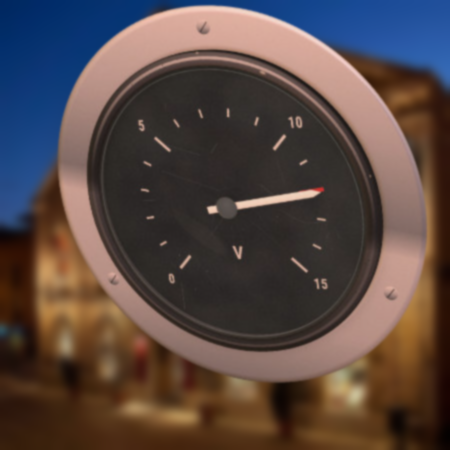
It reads value=12 unit=V
